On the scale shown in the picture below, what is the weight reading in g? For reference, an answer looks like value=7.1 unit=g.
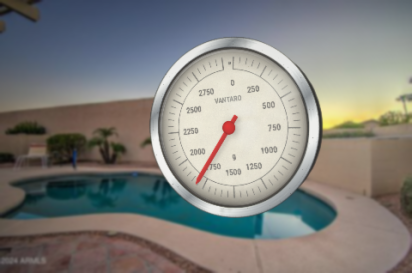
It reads value=1800 unit=g
